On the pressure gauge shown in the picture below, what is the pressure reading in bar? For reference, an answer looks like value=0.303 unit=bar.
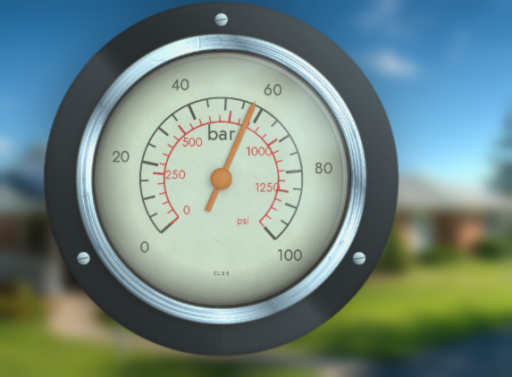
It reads value=57.5 unit=bar
